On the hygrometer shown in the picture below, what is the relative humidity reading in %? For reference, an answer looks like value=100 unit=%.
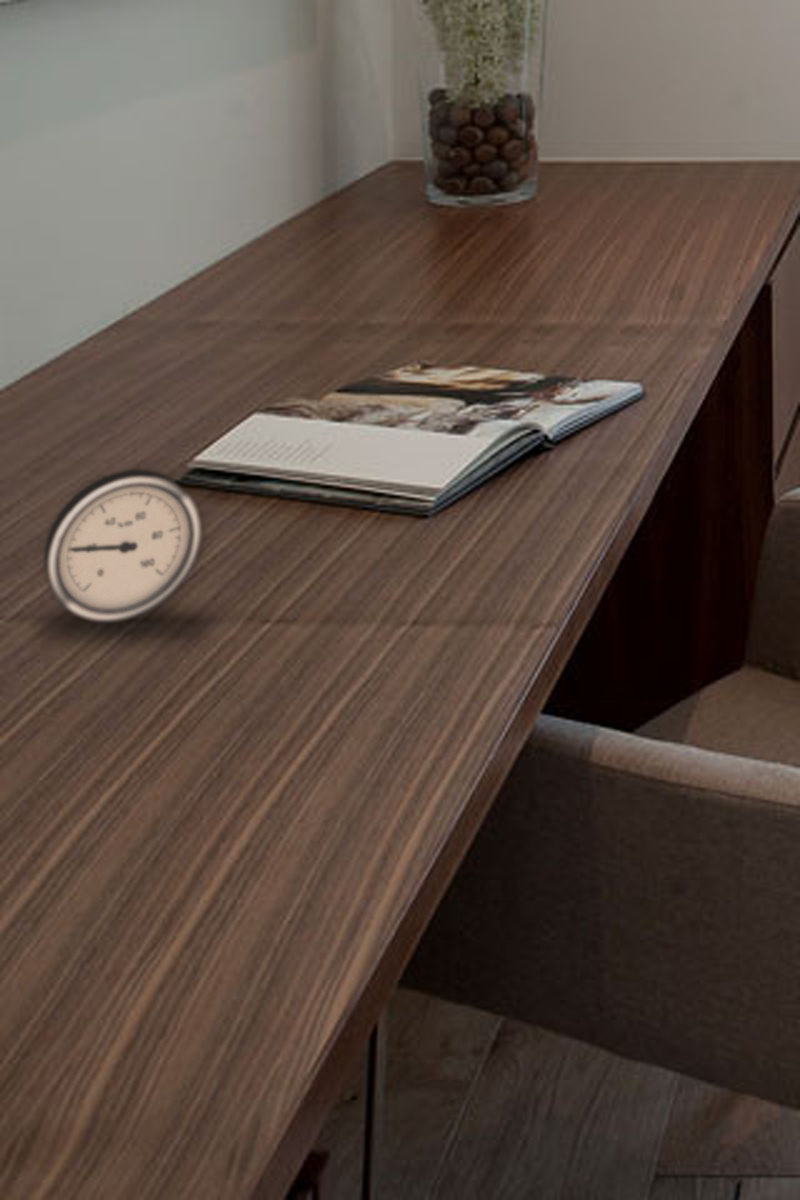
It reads value=20 unit=%
